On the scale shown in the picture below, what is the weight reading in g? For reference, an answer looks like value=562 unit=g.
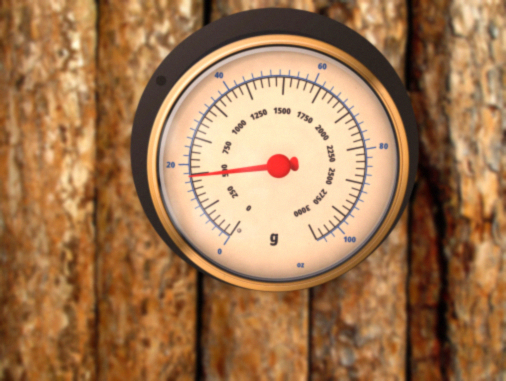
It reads value=500 unit=g
